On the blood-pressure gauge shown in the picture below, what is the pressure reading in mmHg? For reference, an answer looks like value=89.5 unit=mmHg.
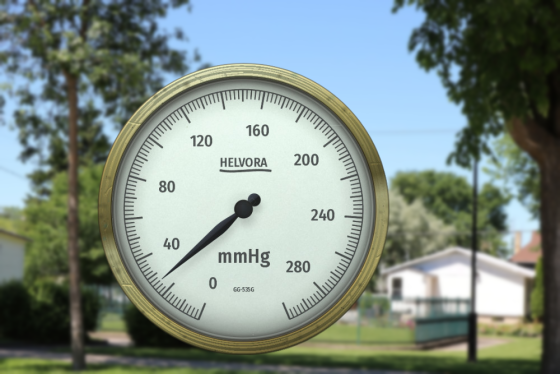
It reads value=26 unit=mmHg
